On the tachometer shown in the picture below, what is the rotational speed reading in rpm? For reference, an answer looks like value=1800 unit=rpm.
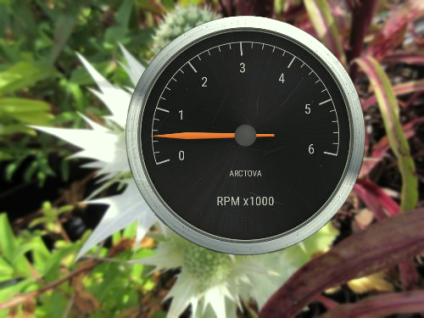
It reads value=500 unit=rpm
